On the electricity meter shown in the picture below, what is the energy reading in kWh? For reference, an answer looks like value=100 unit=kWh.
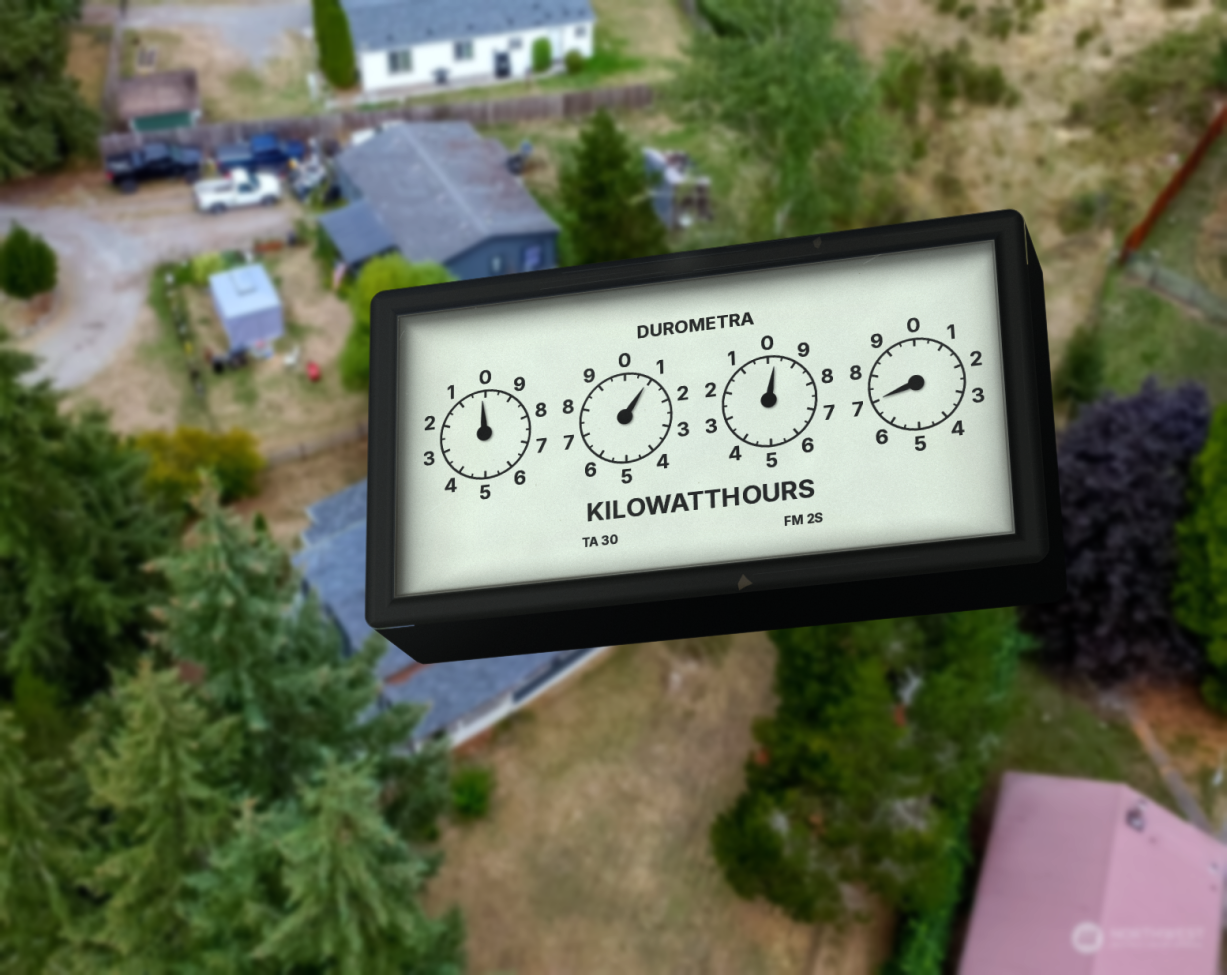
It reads value=97 unit=kWh
